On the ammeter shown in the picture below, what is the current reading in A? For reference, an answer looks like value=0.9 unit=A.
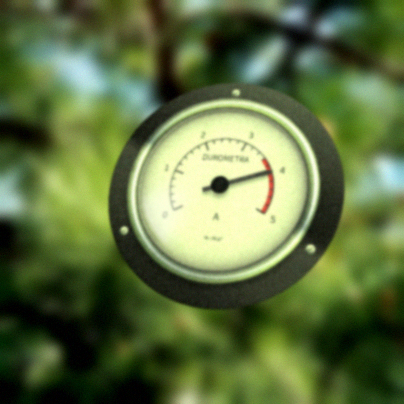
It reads value=4 unit=A
